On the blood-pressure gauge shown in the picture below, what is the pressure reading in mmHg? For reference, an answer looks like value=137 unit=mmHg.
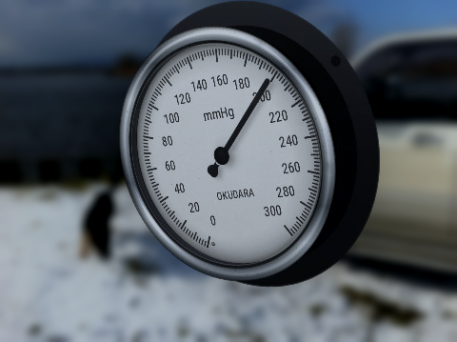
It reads value=200 unit=mmHg
